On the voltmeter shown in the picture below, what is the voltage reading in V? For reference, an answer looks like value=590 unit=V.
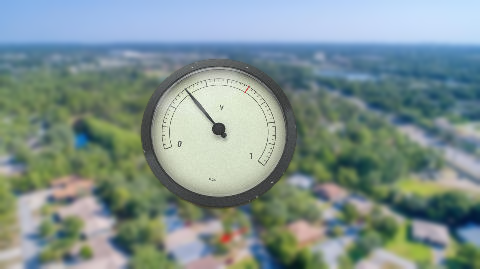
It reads value=0.3 unit=V
